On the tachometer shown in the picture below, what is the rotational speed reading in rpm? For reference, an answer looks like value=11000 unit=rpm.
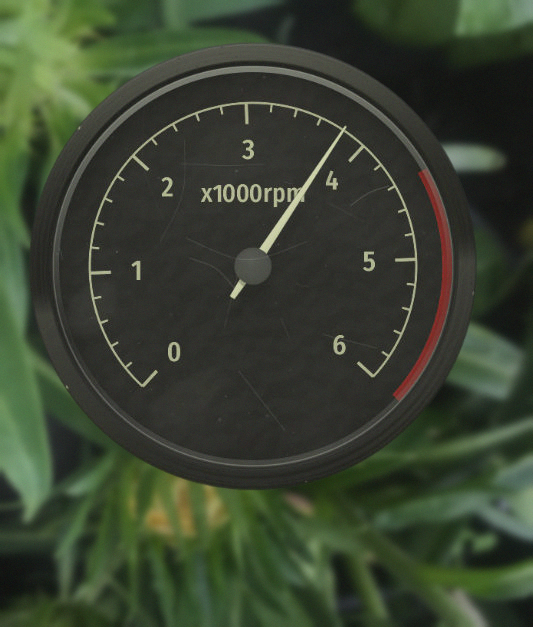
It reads value=3800 unit=rpm
